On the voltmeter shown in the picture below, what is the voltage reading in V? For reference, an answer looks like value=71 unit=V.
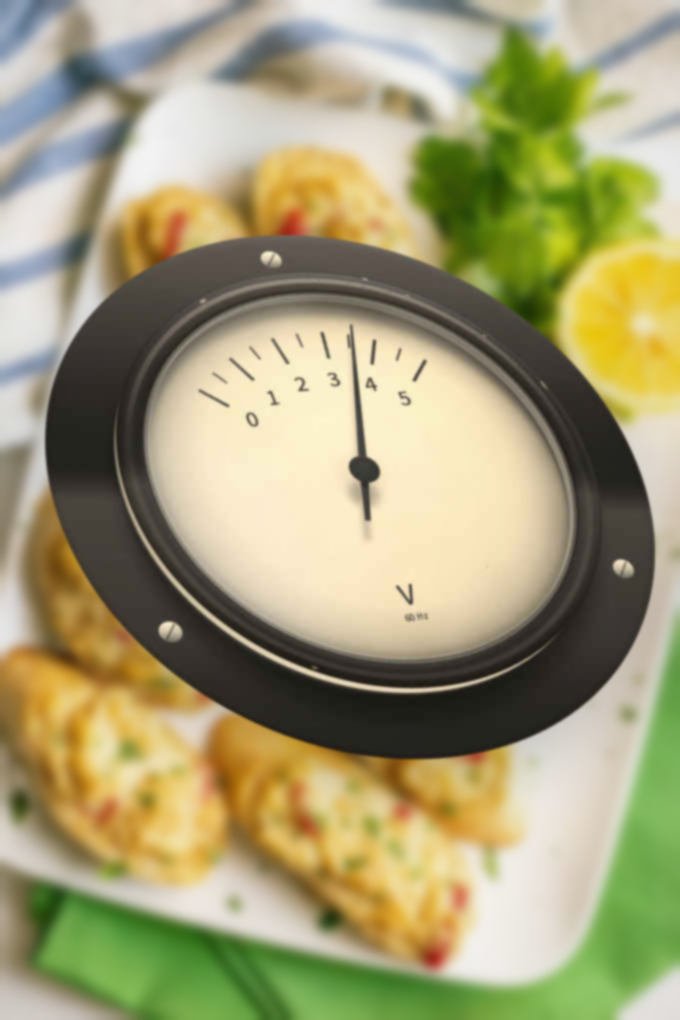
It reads value=3.5 unit=V
